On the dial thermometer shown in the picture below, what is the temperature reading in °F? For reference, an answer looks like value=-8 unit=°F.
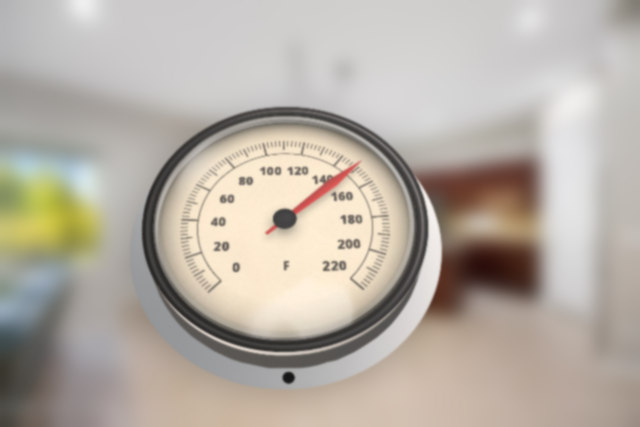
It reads value=150 unit=°F
